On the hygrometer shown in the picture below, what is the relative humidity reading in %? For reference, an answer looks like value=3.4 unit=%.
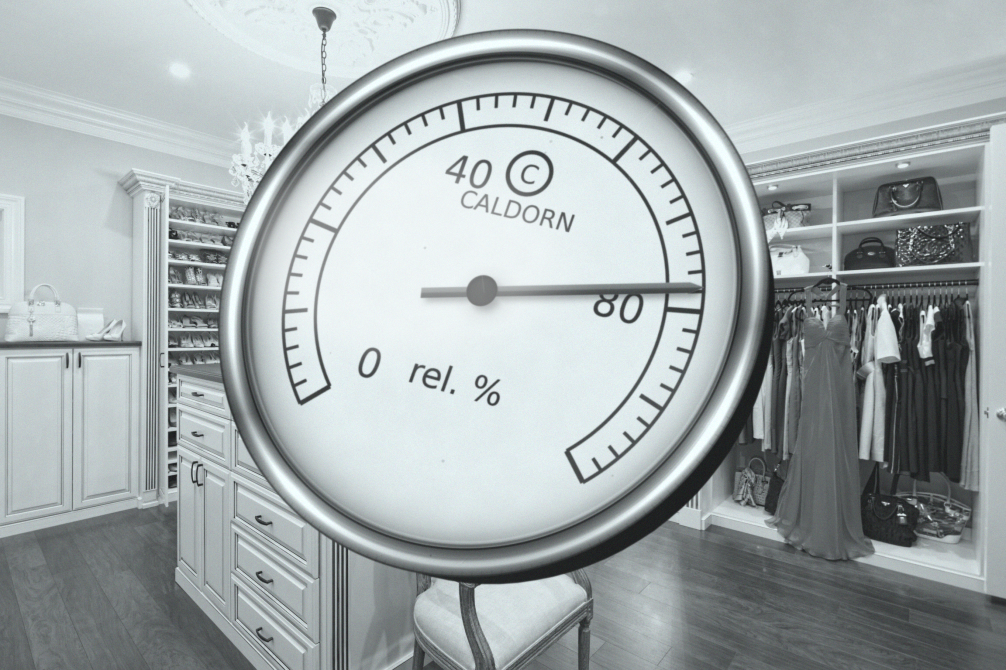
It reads value=78 unit=%
